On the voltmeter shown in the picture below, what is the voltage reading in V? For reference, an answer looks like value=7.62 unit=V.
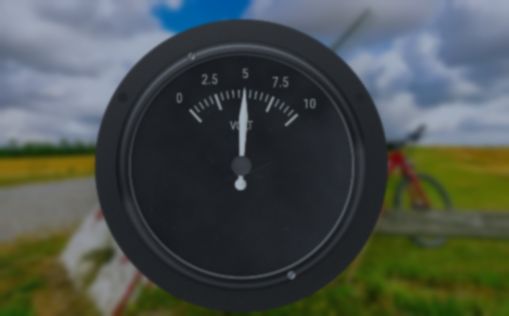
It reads value=5 unit=V
